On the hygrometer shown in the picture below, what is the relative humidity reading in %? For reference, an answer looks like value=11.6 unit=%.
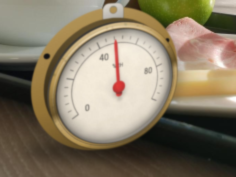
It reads value=48 unit=%
